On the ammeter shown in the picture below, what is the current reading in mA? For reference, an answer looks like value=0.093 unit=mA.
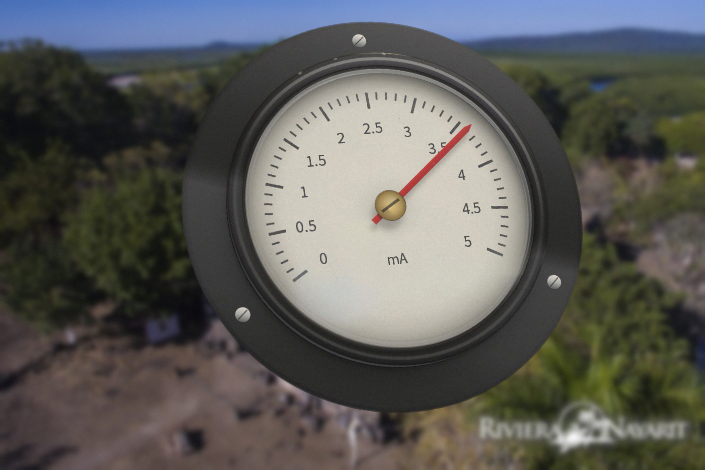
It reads value=3.6 unit=mA
